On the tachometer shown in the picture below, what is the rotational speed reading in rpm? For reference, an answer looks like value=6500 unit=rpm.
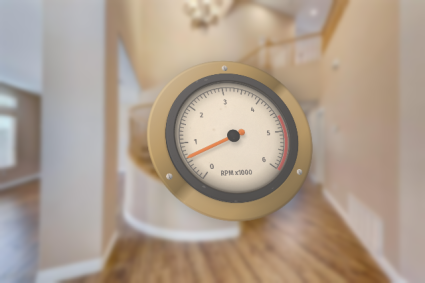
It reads value=600 unit=rpm
